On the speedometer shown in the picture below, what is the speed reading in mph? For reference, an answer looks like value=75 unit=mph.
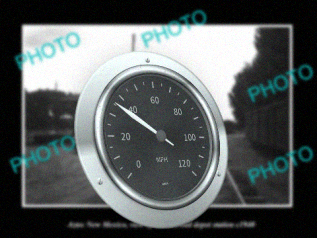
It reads value=35 unit=mph
